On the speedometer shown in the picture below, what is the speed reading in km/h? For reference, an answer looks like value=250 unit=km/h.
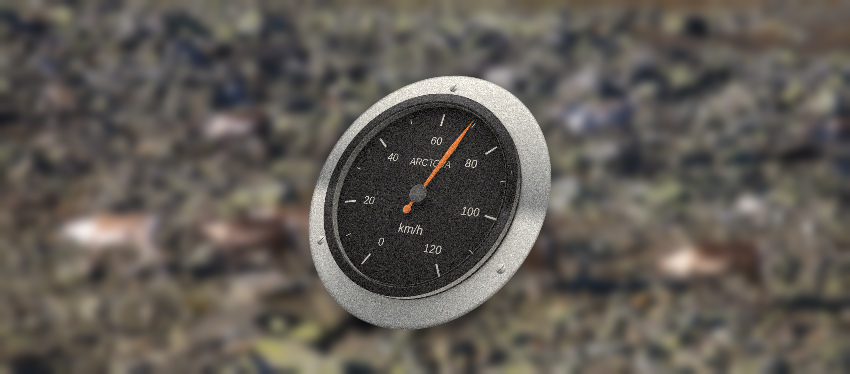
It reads value=70 unit=km/h
